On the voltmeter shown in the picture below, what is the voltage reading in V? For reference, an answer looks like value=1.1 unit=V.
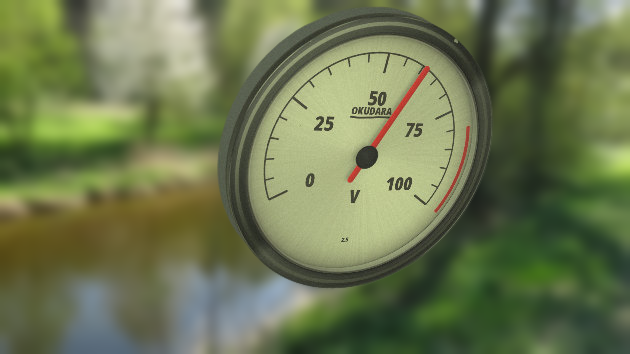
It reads value=60 unit=V
